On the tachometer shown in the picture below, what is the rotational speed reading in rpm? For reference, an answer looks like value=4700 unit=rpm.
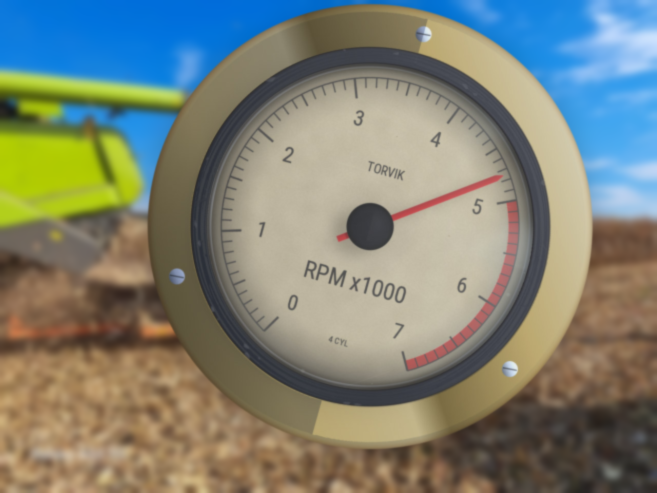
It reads value=4750 unit=rpm
